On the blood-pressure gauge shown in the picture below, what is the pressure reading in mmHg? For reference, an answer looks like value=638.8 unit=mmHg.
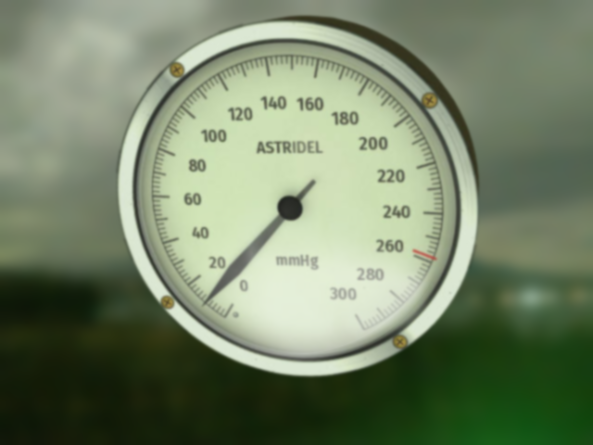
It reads value=10 unit=mmHg
